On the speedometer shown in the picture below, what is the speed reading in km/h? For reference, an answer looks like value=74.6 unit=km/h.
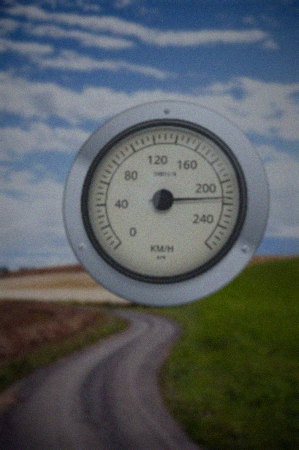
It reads value=215 unit=km/h
